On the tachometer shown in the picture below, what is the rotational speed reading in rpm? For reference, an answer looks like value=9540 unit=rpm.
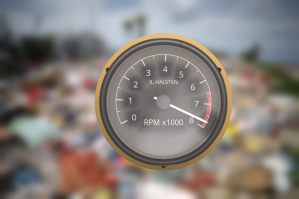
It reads value=7750 unit=rpm
